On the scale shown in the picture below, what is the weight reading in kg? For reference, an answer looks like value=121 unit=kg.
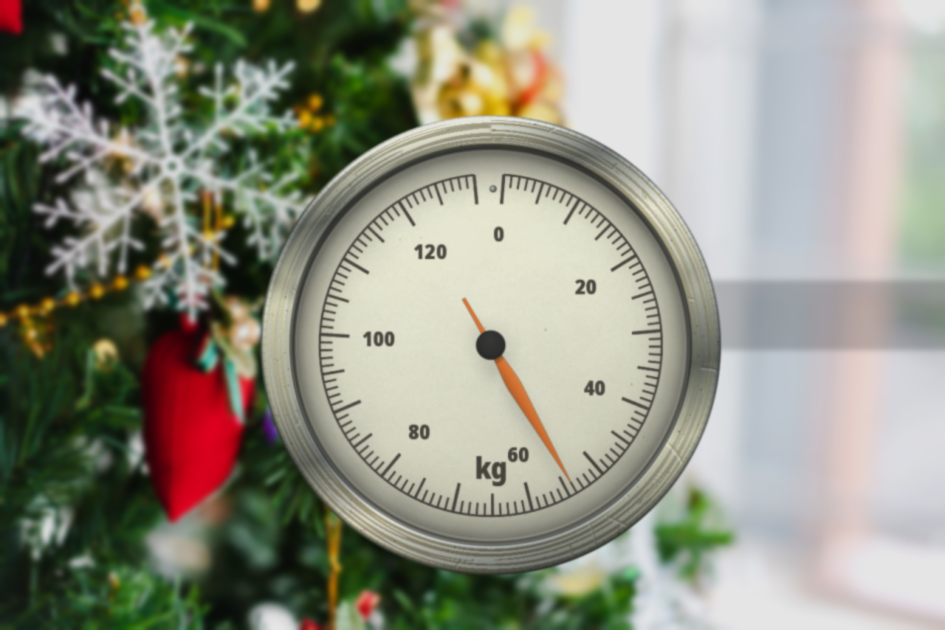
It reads value=54 unit=kg
